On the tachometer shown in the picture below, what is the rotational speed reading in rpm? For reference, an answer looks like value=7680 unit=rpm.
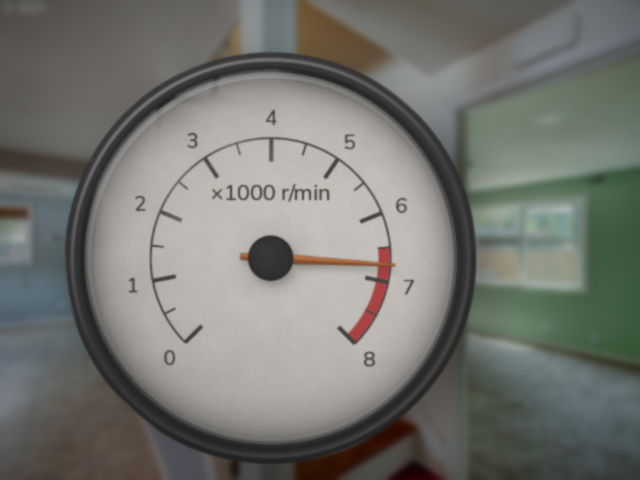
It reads value=6750 unit=rpm
